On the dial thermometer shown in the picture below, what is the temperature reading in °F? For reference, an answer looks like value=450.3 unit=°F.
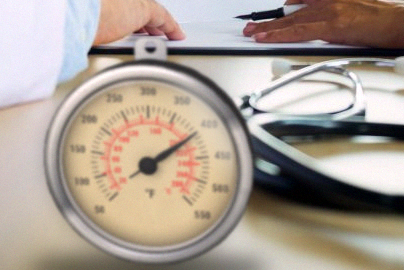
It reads value=400 unit=°F
